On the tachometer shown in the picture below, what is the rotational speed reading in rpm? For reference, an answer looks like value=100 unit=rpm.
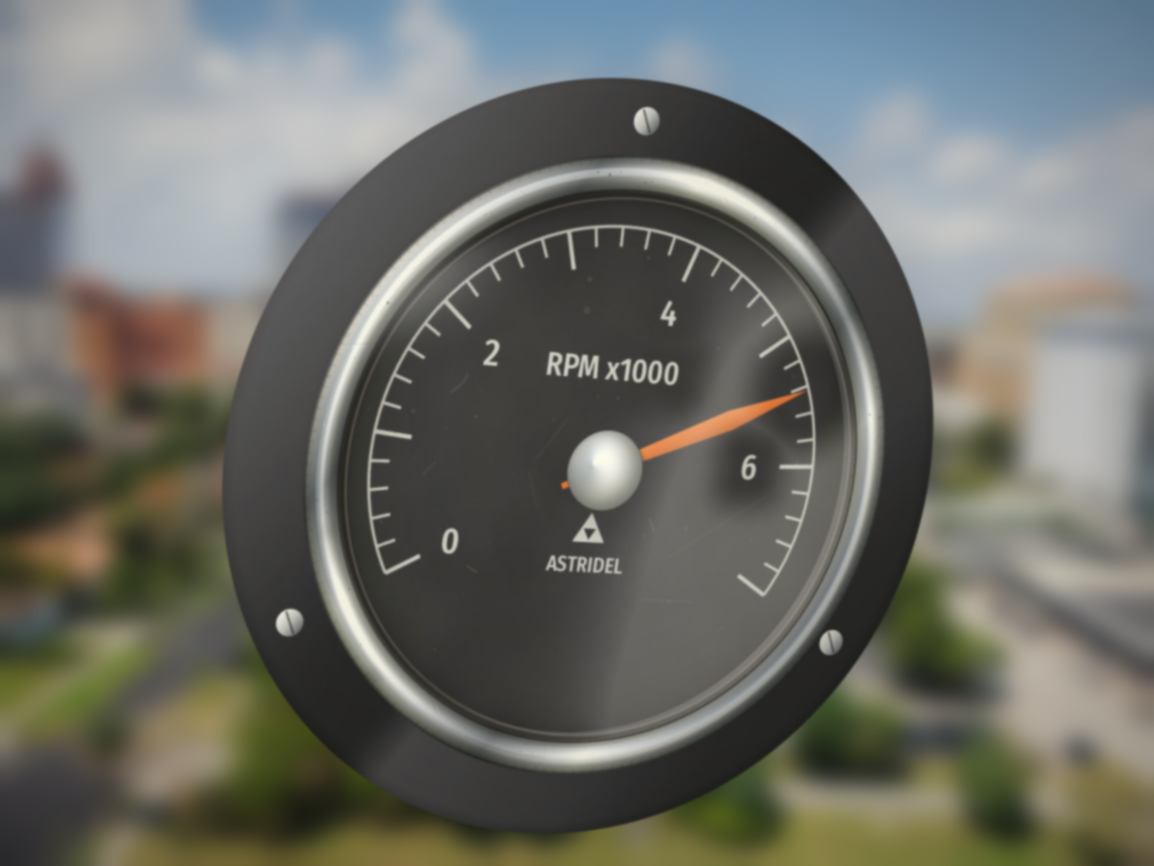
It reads value=5400 unit=rpm
